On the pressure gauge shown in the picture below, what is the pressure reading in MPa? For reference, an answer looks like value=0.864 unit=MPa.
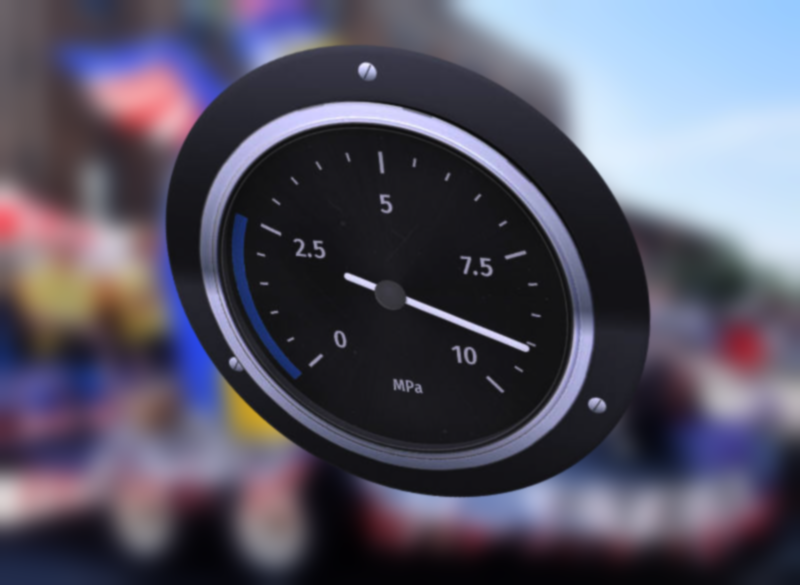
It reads value=9 unit=MPa
